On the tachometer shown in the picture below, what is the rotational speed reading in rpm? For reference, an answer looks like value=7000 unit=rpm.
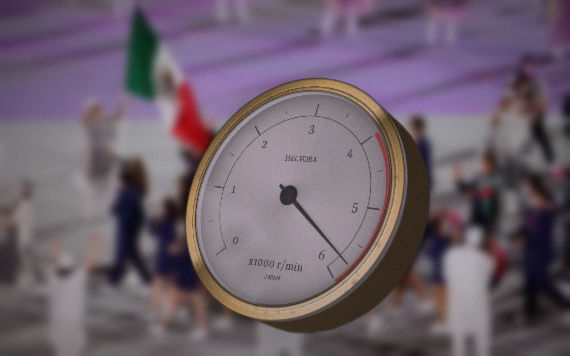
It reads value=5750 unit=rpm
